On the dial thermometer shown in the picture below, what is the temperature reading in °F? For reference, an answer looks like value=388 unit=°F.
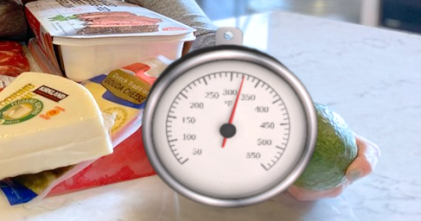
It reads value=320 unit=°F
